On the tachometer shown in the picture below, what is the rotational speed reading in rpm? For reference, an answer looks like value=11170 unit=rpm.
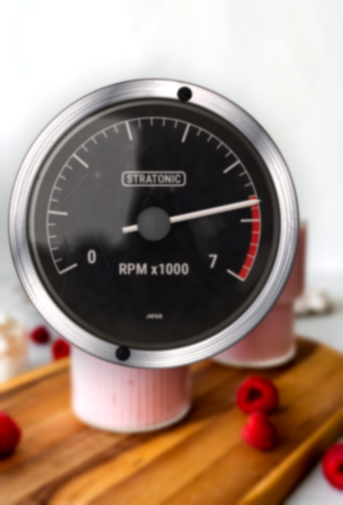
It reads value=5700 unit=rpm
